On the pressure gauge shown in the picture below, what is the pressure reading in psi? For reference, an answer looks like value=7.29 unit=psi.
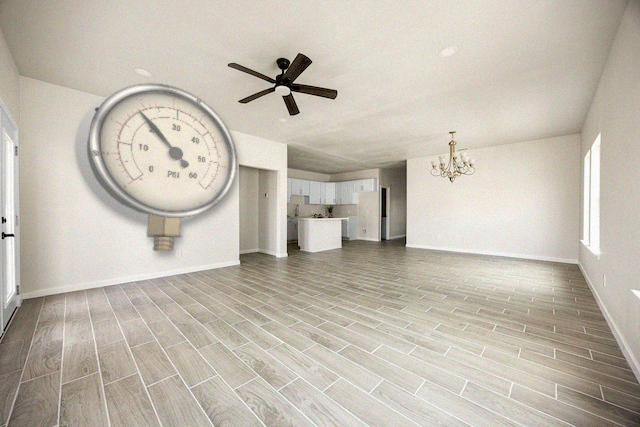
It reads value=20 unit=psi
